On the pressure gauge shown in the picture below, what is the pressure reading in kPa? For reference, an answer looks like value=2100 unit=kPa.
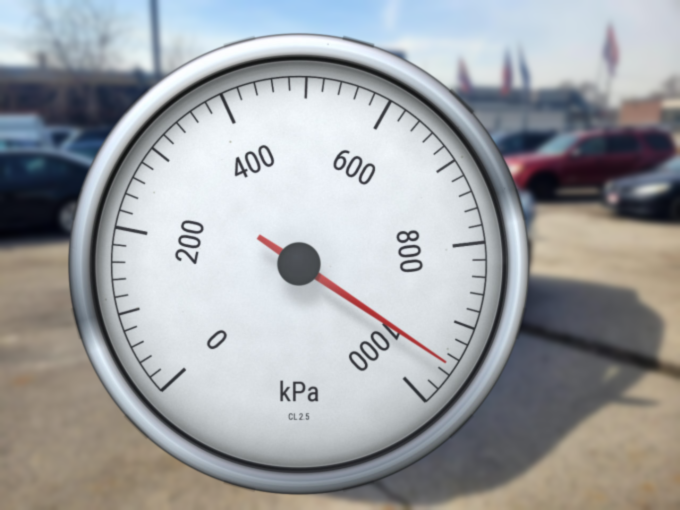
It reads value=950 unit=kPa
